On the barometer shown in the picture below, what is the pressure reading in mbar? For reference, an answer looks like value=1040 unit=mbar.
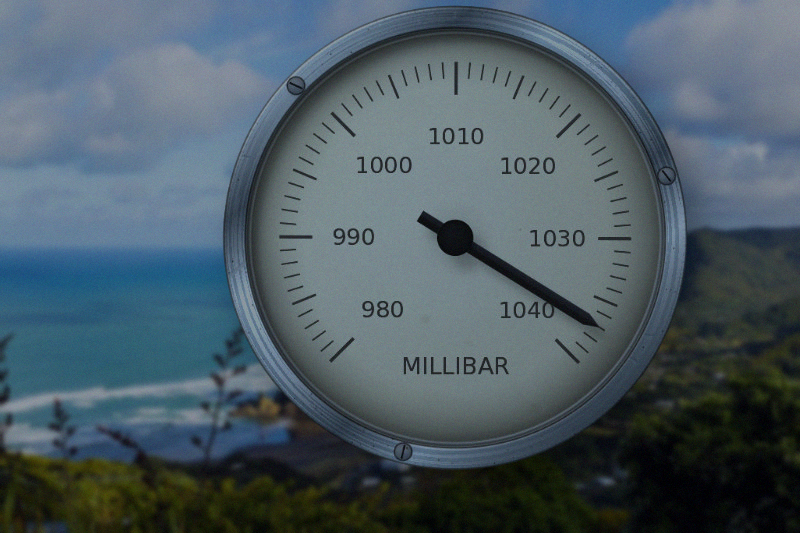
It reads value=1037 unit=mbar
